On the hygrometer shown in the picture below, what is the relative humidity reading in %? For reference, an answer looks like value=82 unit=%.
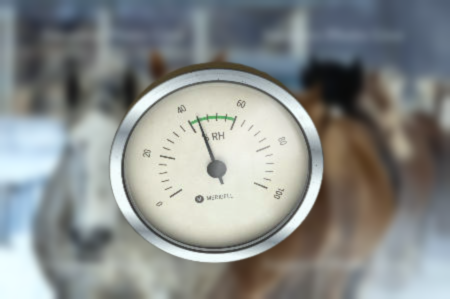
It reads value=44 unit=%
